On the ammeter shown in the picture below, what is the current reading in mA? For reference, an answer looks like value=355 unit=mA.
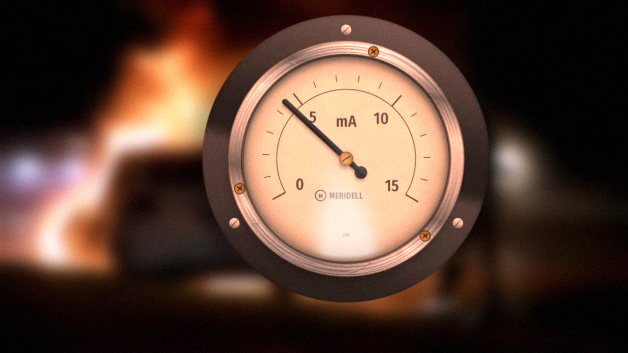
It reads value=4.5 unit=mA
